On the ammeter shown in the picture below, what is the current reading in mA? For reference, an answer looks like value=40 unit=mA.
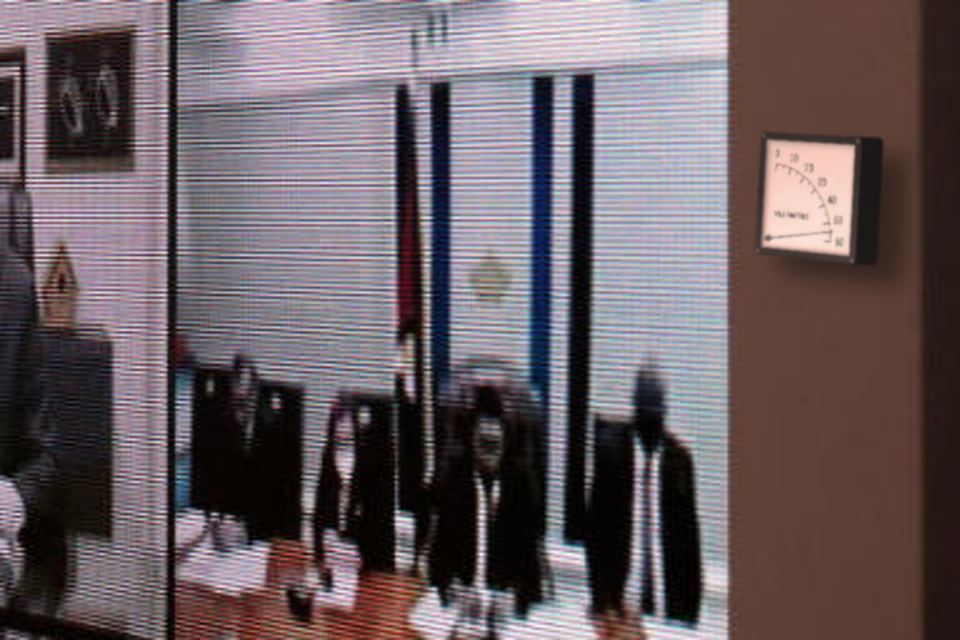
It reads value=55 unit=mA
